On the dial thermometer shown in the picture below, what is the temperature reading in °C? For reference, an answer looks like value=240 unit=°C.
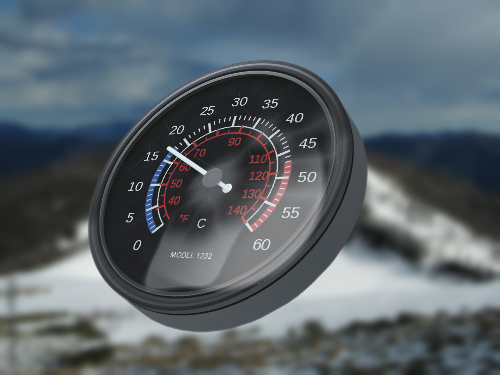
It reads value=17 unit=°C
